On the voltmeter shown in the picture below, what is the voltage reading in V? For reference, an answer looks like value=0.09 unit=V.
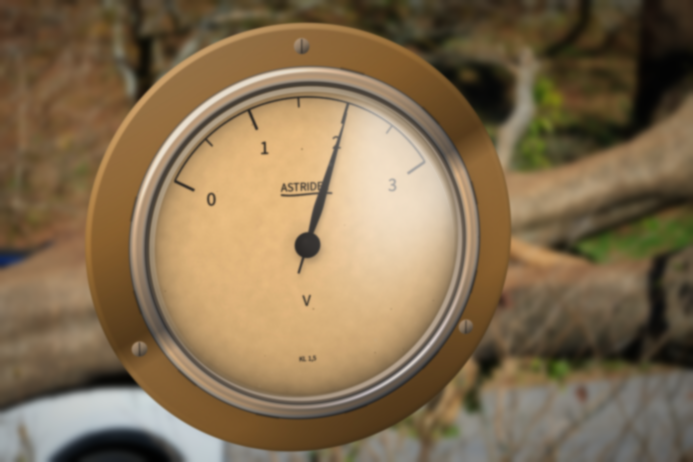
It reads value=2 unit=V
